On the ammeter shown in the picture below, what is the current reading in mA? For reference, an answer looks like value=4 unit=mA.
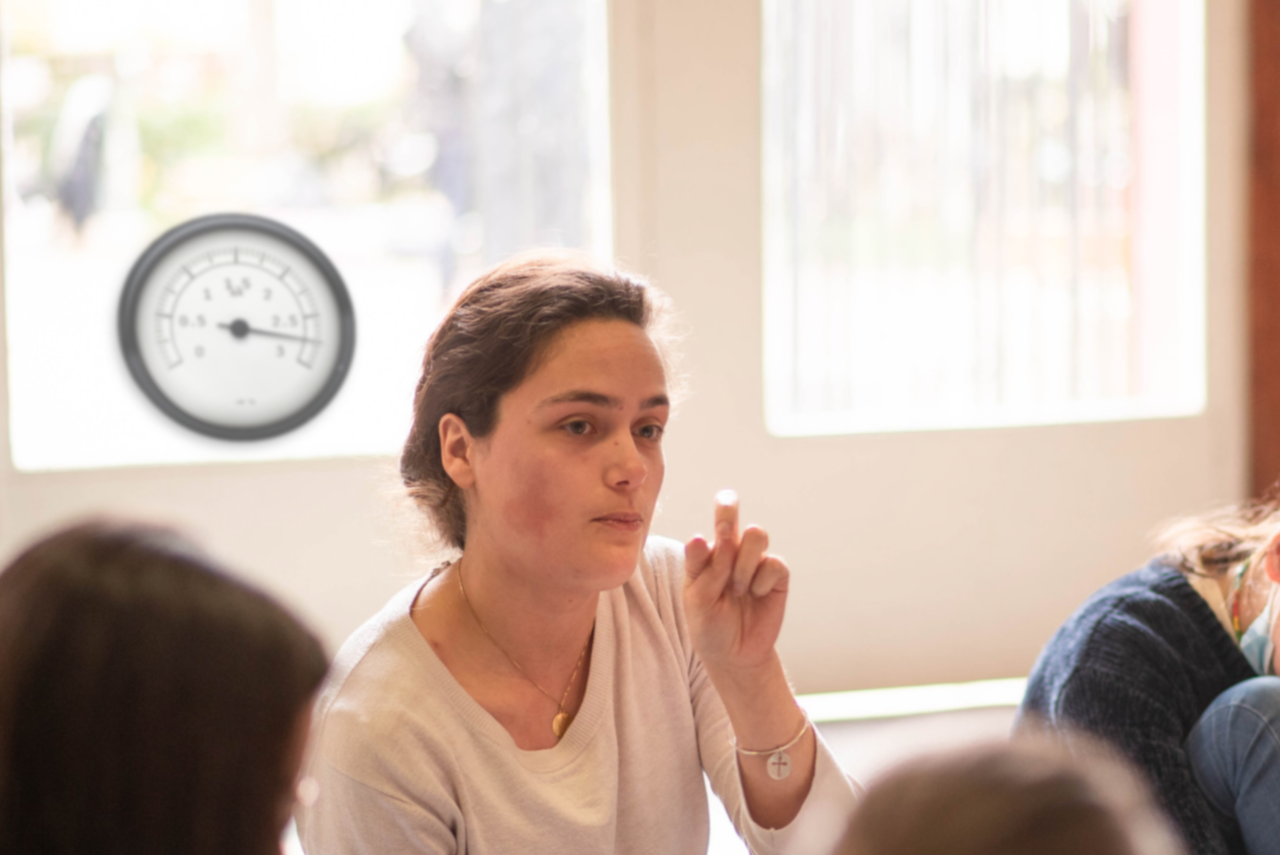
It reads value=2.75 unit=mA
